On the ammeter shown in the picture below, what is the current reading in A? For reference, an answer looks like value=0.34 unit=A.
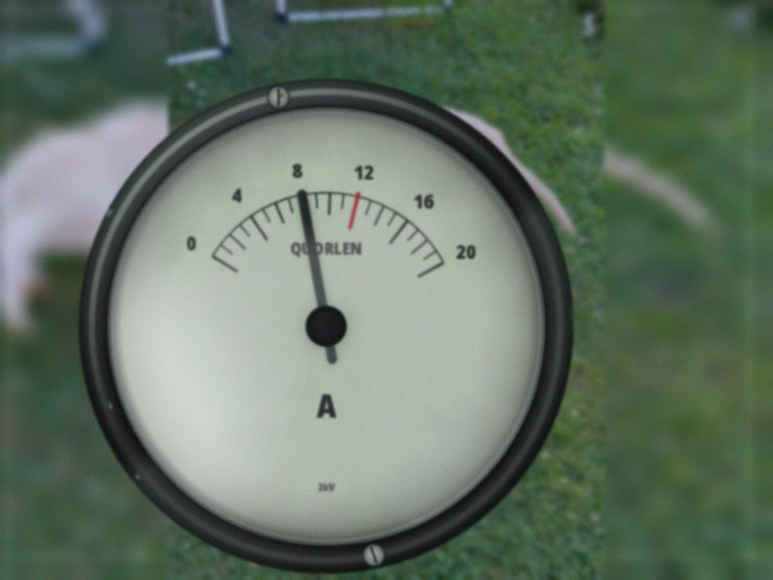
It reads value=8 unit=A
